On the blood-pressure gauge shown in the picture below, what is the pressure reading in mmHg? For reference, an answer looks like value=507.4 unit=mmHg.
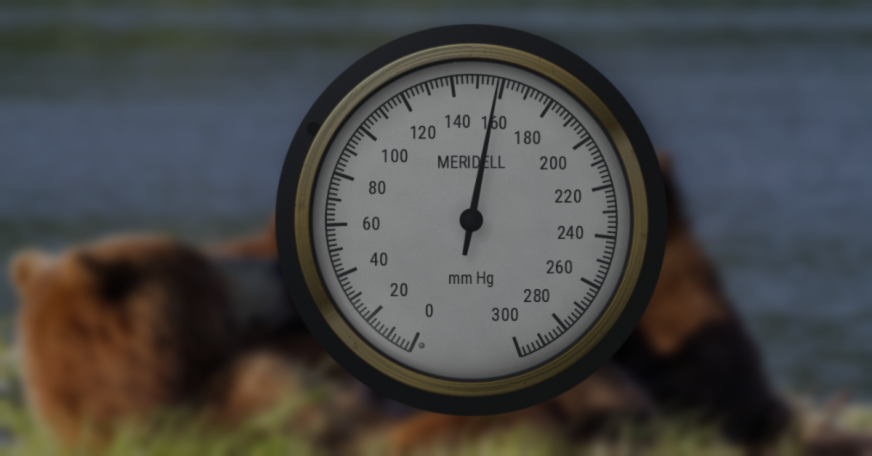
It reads value=158 unit=mmHg
